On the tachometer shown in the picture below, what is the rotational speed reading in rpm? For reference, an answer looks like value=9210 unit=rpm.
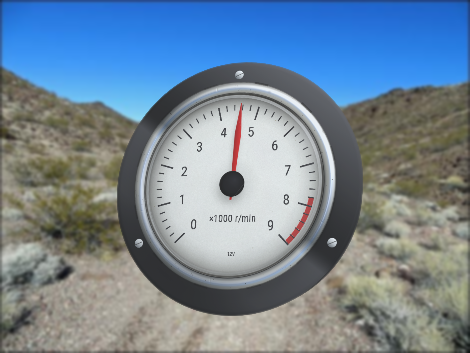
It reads value=4600 unit=rpm
